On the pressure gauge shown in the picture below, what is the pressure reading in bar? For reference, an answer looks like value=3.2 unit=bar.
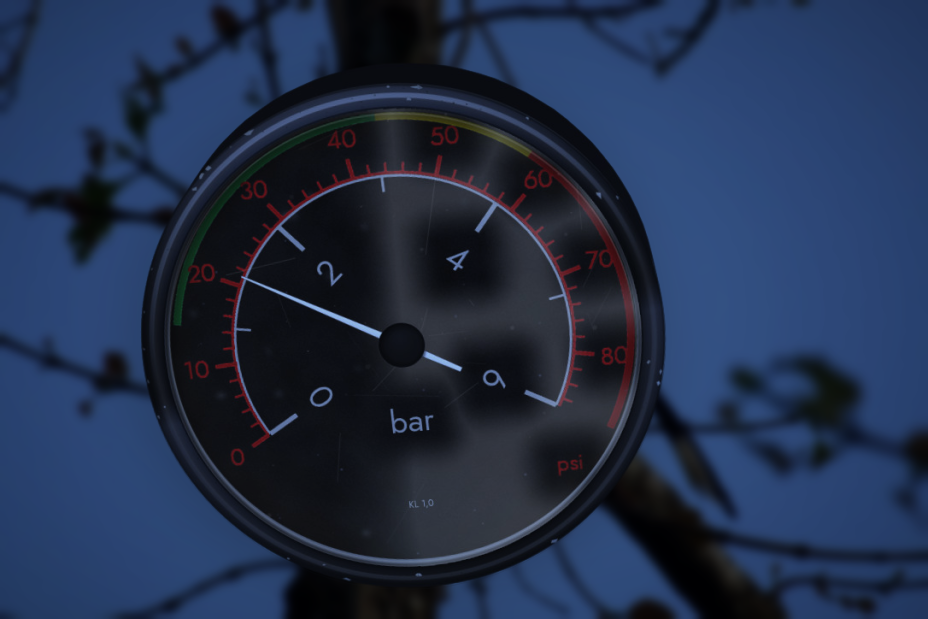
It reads value=1.5 unit=bar
